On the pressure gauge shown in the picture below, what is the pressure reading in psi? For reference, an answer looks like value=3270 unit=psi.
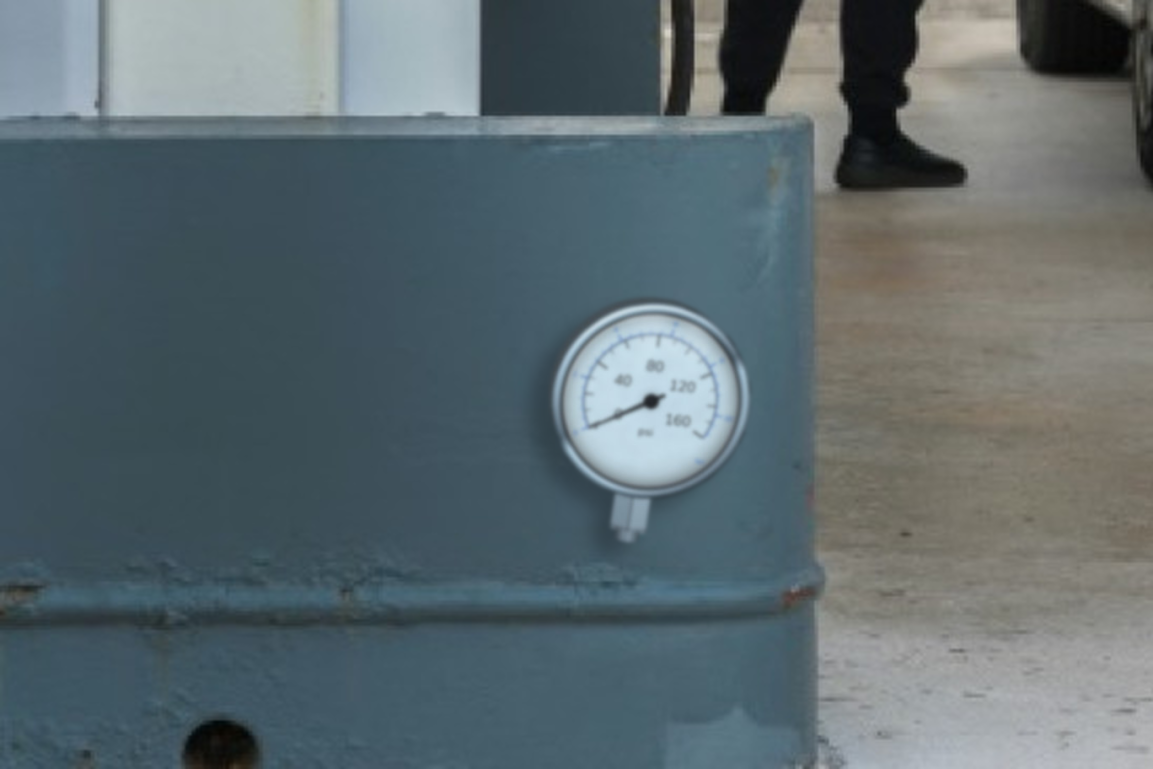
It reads value=0 unit=psi
